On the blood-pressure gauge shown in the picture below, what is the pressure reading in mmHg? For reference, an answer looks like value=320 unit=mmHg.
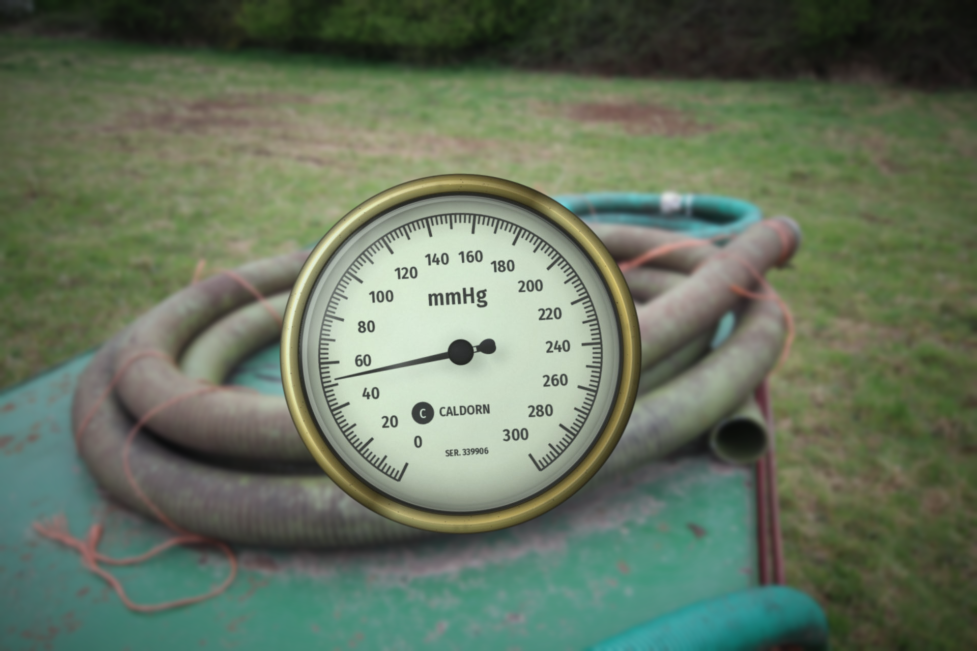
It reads value=52 unit=mmHg
